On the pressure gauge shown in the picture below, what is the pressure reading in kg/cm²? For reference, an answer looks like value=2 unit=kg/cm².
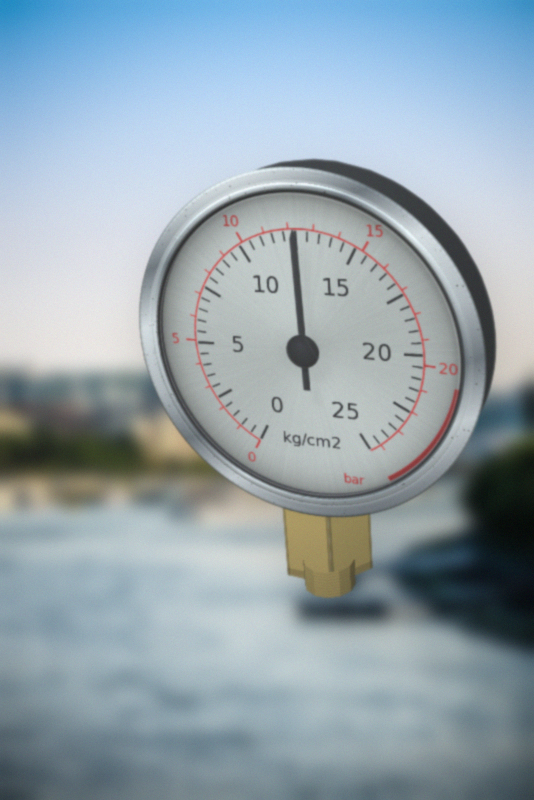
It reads value=12.5 unit=kg/cm²
